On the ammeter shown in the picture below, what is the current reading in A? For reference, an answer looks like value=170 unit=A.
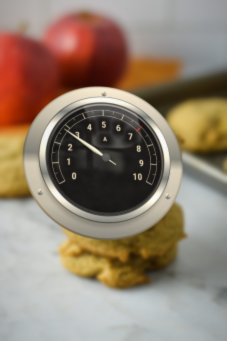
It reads value=2.75 unit=A
